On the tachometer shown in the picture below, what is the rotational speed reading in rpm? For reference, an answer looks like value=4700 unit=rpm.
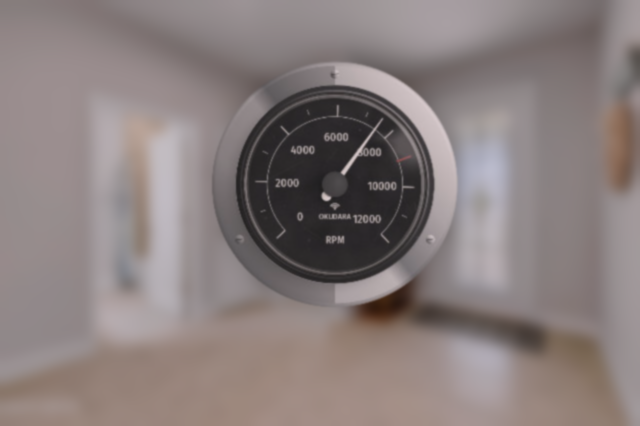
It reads value=7500 unit=rpm
